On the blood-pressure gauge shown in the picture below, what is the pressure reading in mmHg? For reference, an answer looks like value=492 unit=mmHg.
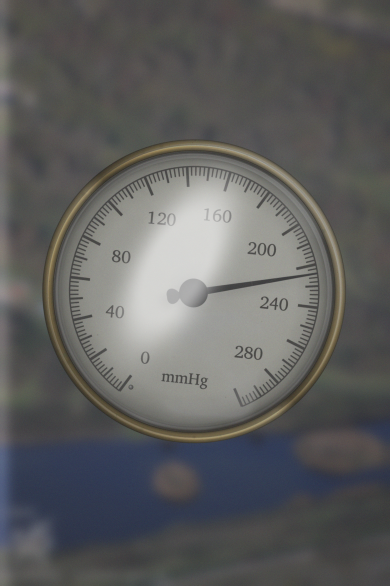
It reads value=224 unit=mmHg
